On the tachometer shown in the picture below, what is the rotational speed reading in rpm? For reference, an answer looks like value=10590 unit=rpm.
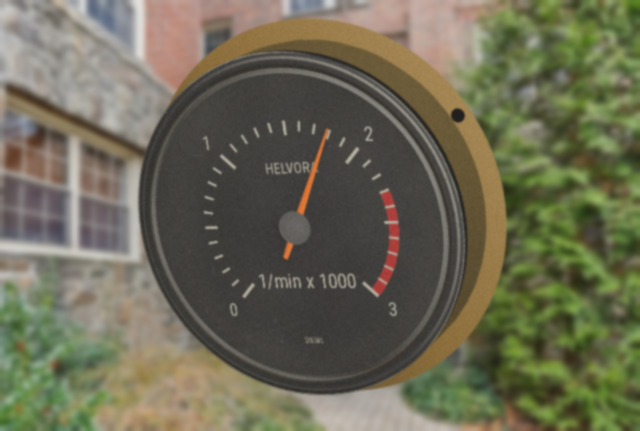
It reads value=1800 unit=rpm
